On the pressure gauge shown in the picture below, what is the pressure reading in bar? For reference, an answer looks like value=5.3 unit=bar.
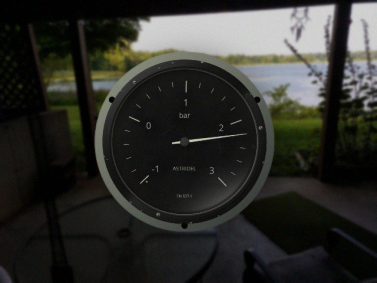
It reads value=2.2 unit=bar
